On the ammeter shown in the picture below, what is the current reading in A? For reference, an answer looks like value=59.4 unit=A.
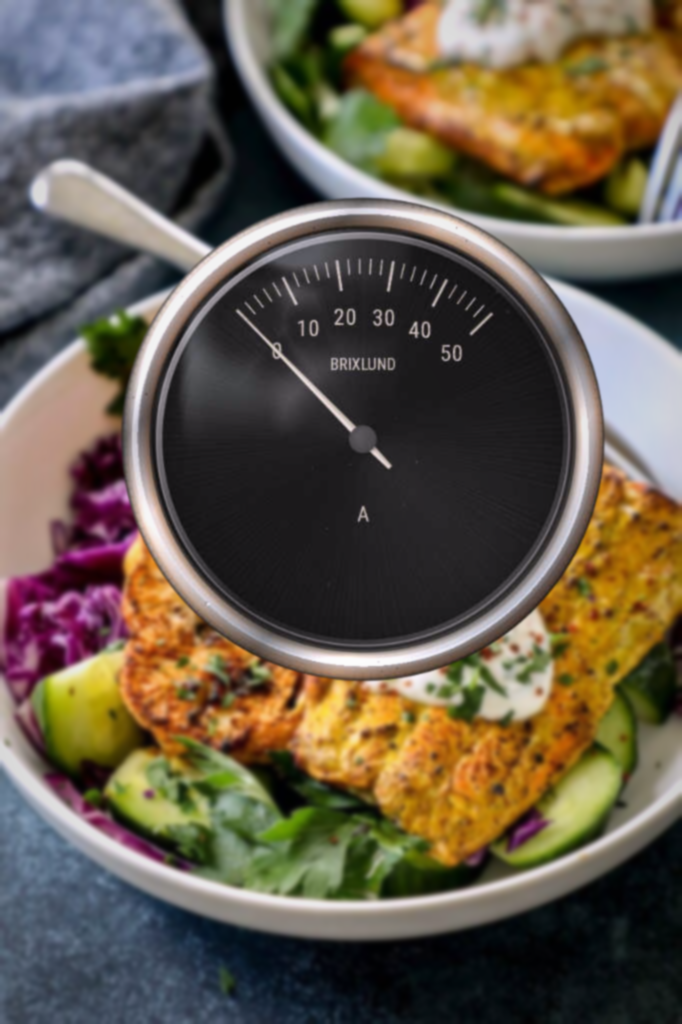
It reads value=0 unit=A
